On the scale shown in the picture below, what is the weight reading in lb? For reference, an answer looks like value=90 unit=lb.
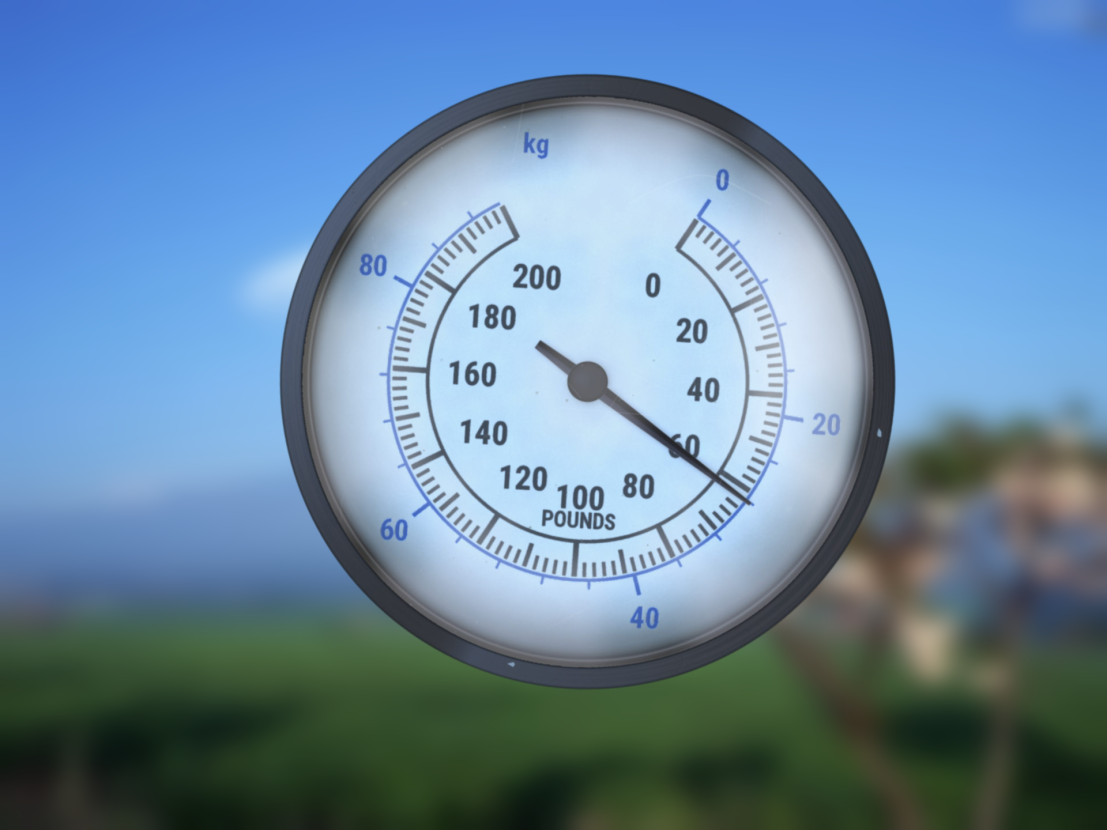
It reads value=62 unit=lb
